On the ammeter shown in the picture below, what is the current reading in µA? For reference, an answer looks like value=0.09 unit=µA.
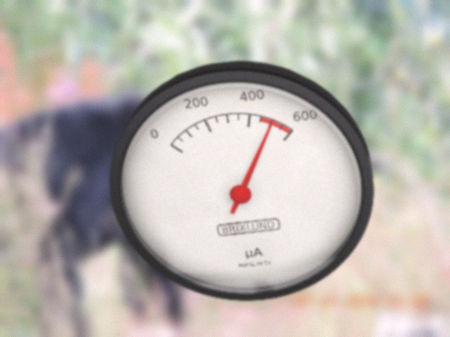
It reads value=500 unit=µA
